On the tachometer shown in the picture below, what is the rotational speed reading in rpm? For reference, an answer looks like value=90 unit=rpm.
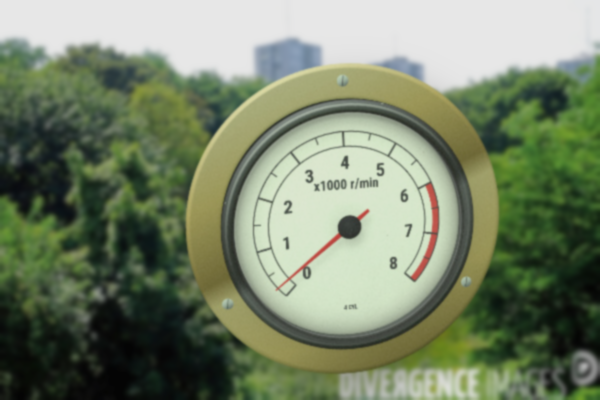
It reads value=250 unit=rpm
